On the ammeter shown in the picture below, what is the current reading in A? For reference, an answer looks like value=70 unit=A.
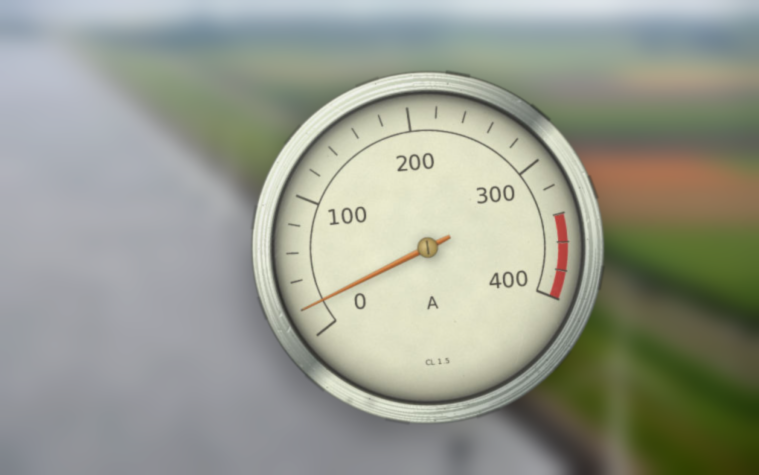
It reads value=20 unit=A
